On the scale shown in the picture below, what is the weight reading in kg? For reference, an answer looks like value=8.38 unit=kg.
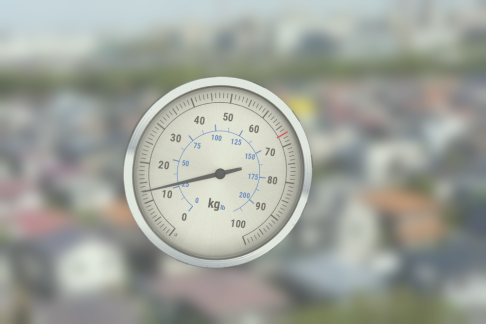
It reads value=13 unit=kg
